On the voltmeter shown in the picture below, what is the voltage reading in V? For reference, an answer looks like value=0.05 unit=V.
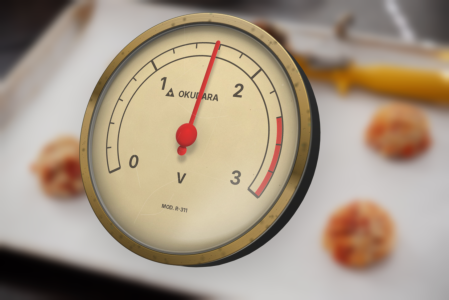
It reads value=1.6 unit=V
